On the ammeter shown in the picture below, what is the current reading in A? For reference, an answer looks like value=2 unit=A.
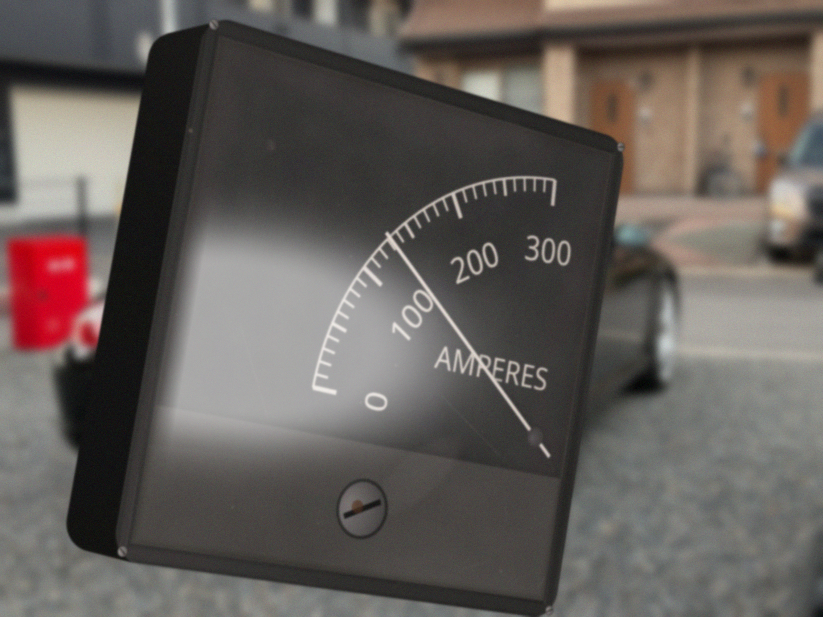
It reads value=130 unit=A
